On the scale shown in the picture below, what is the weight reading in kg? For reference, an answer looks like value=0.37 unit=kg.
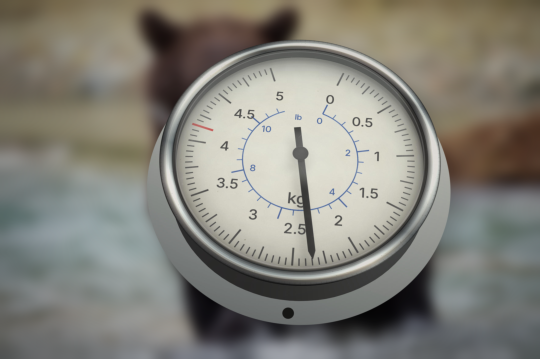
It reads value=2.35 unit=kg
